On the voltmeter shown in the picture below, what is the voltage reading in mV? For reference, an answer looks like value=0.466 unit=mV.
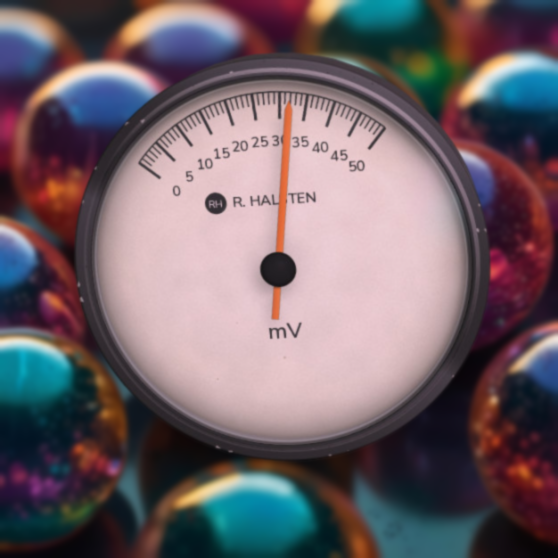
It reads value=32 unit=mV
